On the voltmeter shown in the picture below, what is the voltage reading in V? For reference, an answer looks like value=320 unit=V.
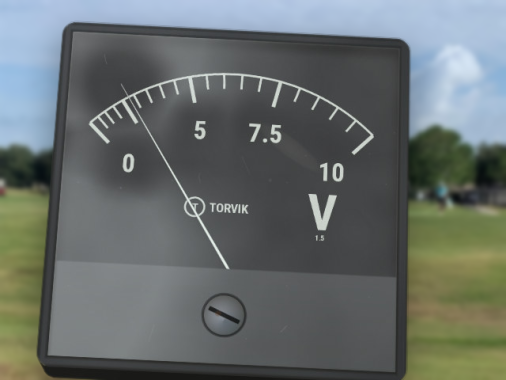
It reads value=2.75 unit=V
